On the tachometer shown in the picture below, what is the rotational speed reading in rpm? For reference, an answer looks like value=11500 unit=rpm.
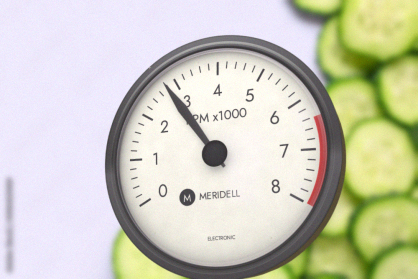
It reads value=2800 unit=rpm
